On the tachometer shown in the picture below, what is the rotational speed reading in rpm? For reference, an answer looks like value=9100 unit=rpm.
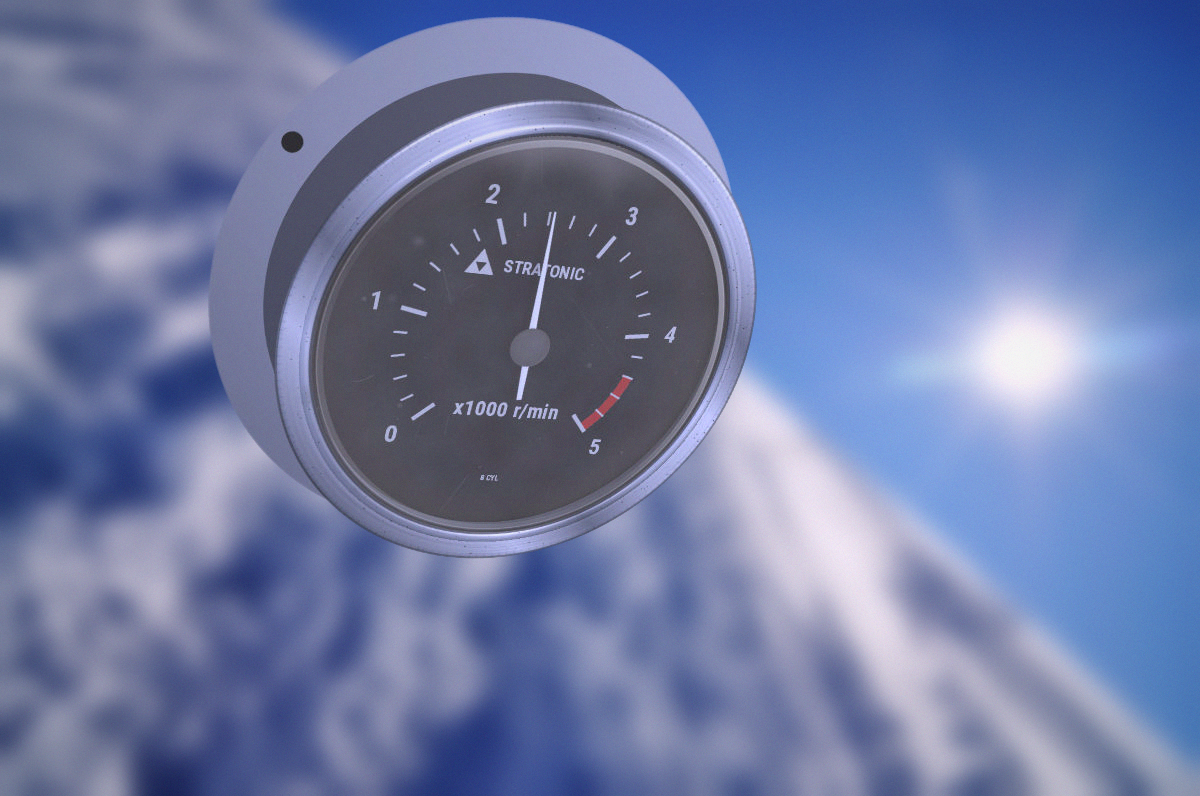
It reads value=2400 unit=rpm
